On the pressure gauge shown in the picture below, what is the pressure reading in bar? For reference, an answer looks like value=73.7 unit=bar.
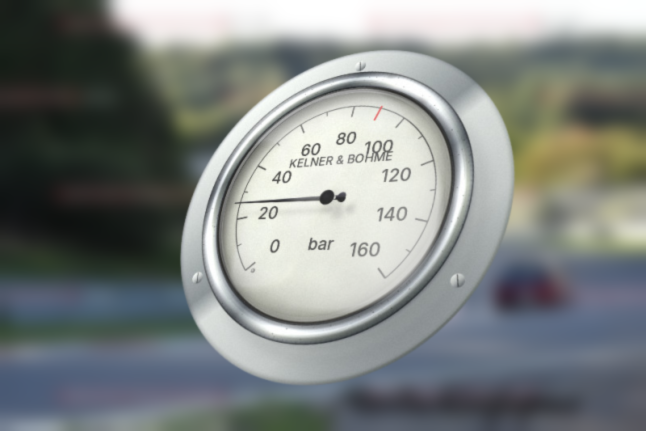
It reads value=25 unit=bar
